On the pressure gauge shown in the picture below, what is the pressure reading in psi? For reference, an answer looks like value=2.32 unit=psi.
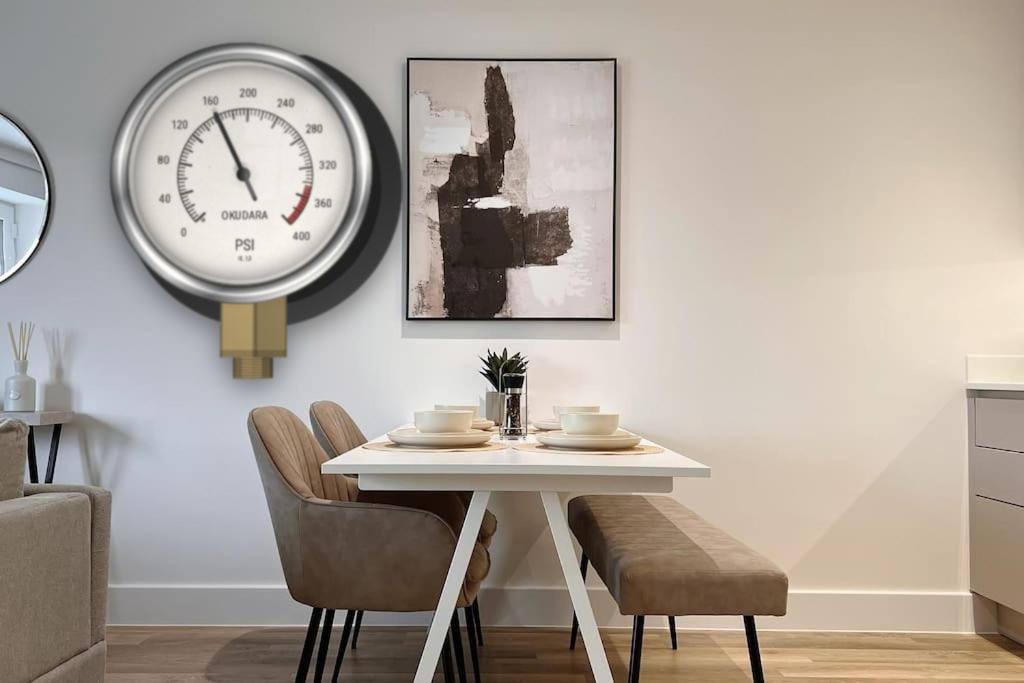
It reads value=160 unit=psi
